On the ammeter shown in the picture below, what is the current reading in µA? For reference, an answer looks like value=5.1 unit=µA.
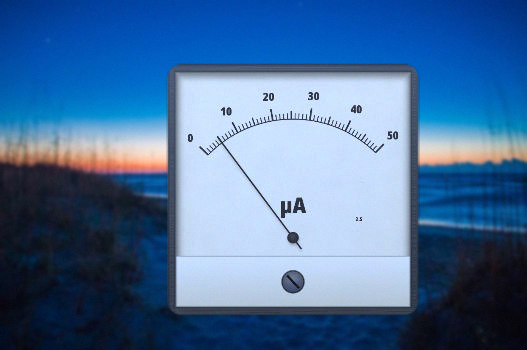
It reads value=5 unit=µA
